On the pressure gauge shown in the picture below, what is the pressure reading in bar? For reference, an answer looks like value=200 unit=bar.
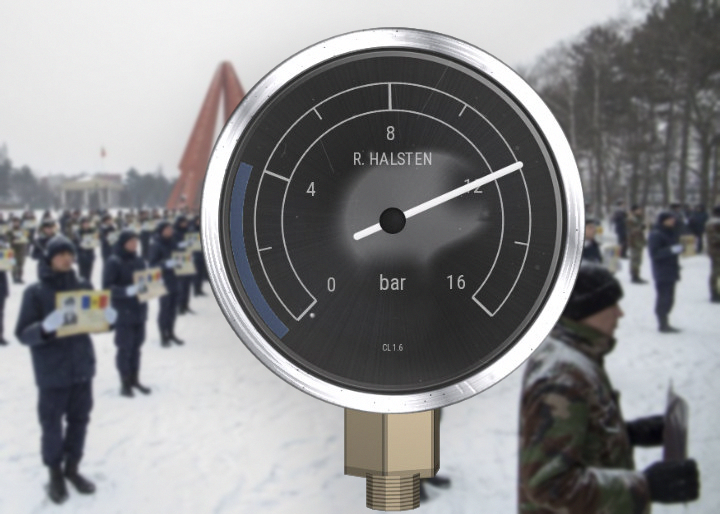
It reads value=12 unit=bar
